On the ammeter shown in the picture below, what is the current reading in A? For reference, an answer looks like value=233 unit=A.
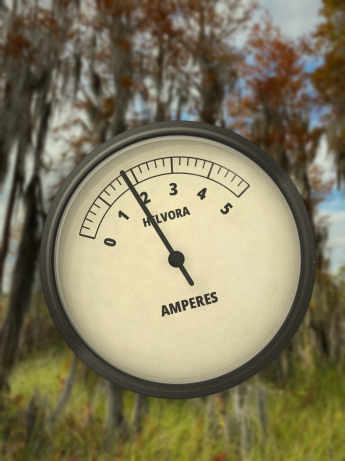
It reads value=1.8 unit=A
